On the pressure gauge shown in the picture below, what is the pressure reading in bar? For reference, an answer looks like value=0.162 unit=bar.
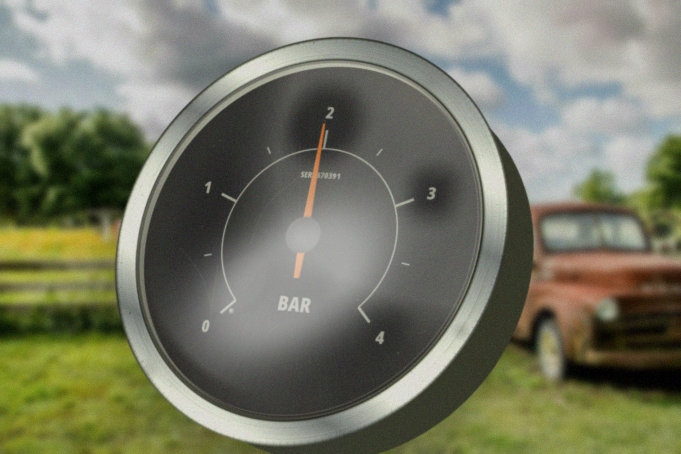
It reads value=2 unit=bar
